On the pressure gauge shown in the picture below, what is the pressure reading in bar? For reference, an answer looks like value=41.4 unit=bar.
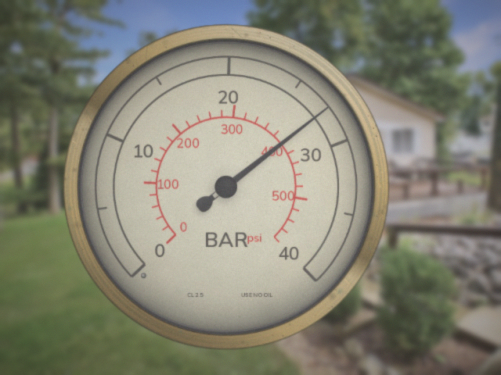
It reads value=27.5 unit=bar
